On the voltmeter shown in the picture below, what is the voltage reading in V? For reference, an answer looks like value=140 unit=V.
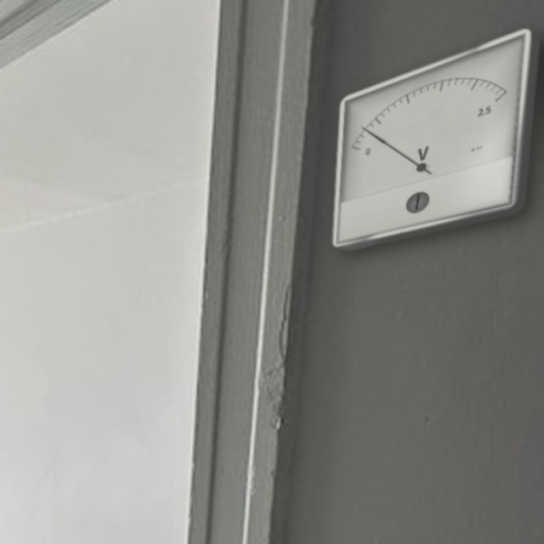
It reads value=0.3 unit=V
